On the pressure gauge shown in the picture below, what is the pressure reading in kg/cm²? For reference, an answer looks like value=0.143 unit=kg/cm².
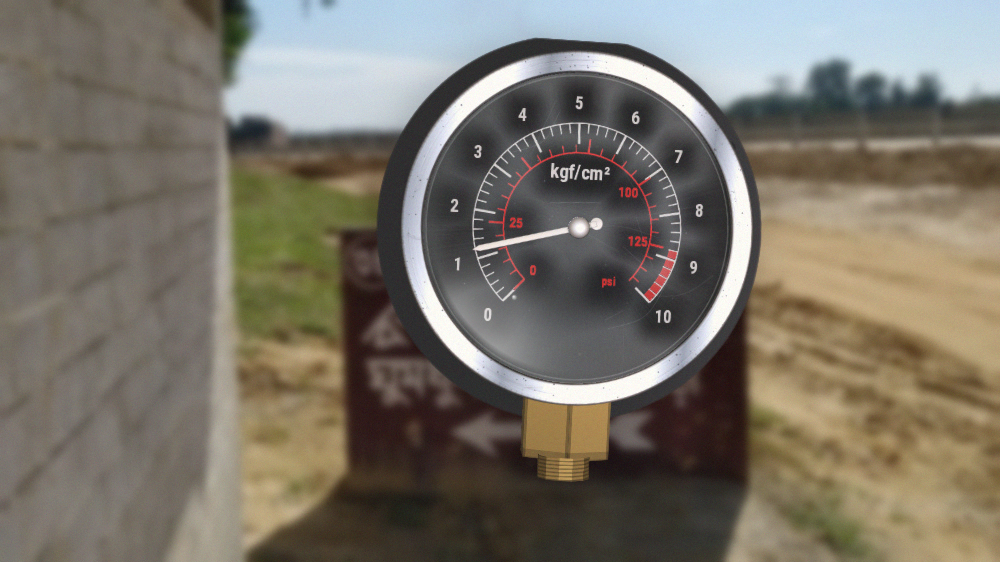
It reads value=1.2 unit=kg/cm²
